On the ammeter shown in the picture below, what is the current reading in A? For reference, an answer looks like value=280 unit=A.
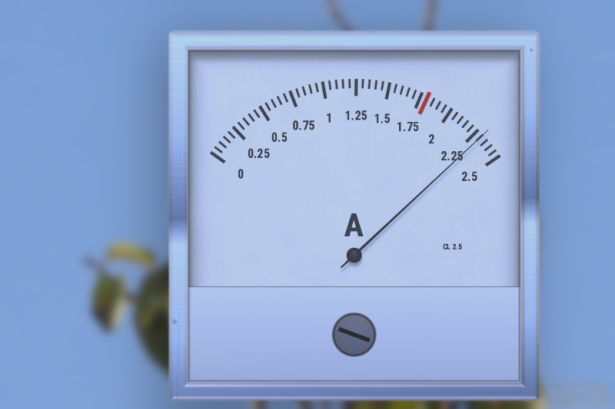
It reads value=2.3 unit=A
